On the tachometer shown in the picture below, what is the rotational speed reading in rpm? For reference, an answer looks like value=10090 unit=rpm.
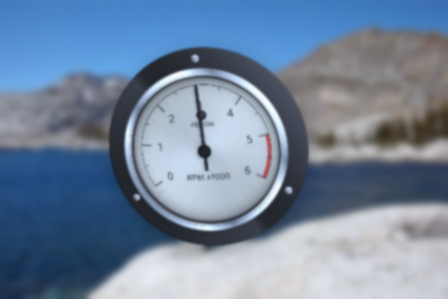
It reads value=3000 unit=rpm
